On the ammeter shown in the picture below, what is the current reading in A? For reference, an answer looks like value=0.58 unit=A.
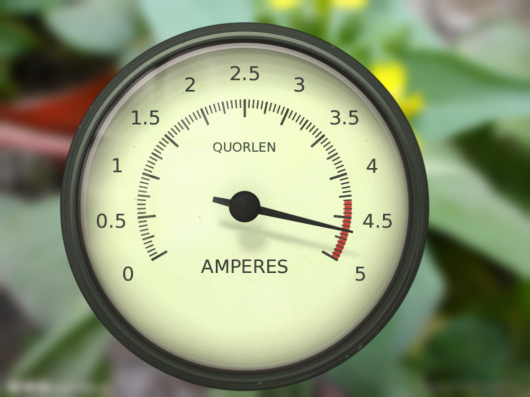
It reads value=4.65 unit=A
